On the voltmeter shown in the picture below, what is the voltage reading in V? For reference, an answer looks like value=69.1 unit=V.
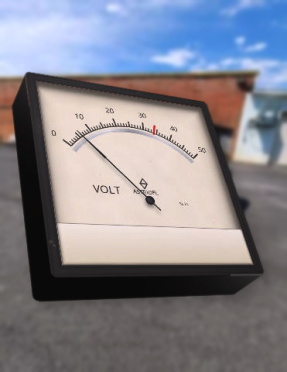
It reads value=5 unit=V
